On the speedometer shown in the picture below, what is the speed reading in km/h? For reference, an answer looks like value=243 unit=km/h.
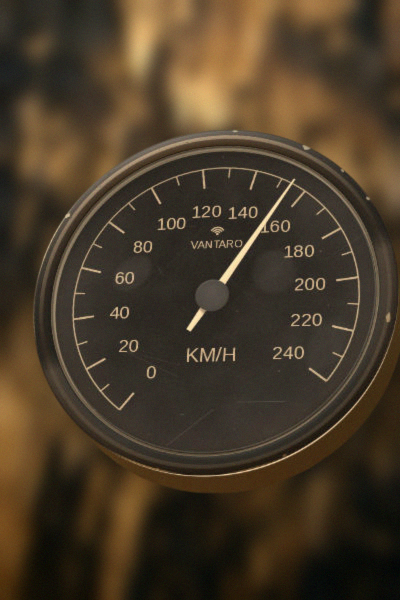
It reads value=155 unit=km/h
